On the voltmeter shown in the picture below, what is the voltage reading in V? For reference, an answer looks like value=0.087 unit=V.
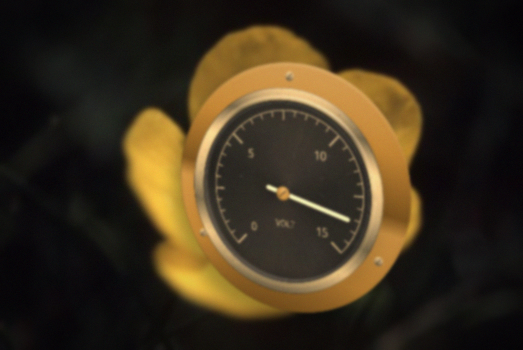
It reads value=13.5 unit=V
